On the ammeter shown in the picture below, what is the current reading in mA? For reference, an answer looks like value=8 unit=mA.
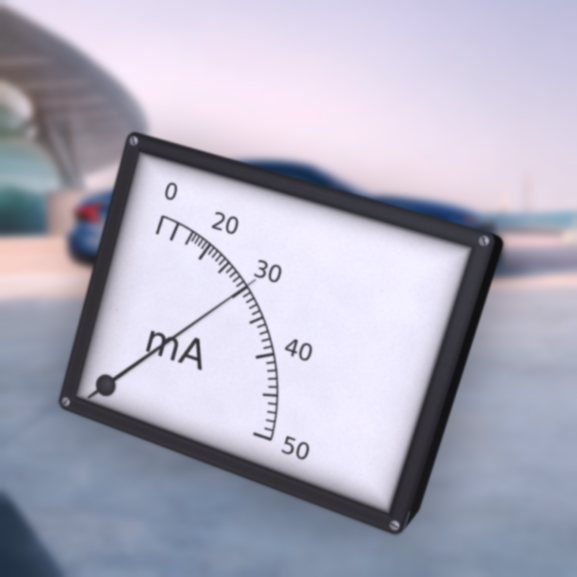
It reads value=30 unit=mA
